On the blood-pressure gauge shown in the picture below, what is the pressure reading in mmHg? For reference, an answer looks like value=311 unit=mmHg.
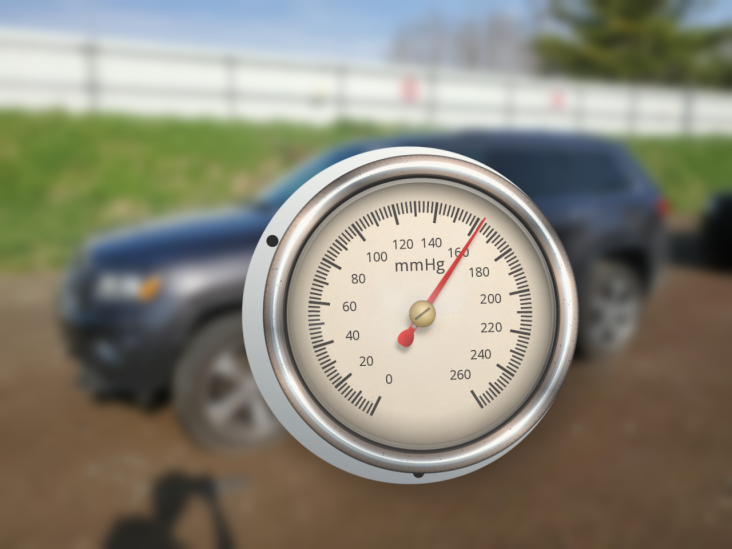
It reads value=162 unit=mmHg
